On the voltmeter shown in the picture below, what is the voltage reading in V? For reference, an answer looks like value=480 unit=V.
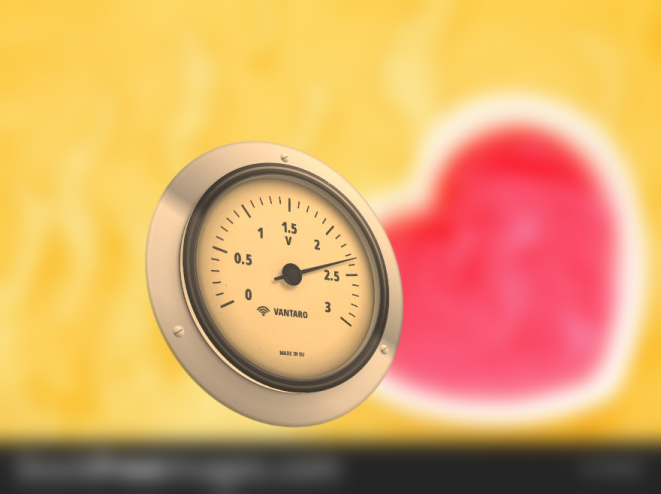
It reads value=2.35 unit=V
